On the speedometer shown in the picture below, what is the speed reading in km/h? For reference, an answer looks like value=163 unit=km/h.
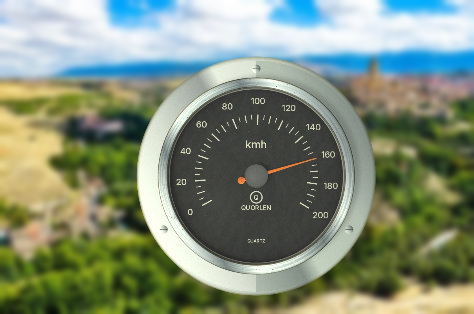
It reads value=160 unit=km/h
